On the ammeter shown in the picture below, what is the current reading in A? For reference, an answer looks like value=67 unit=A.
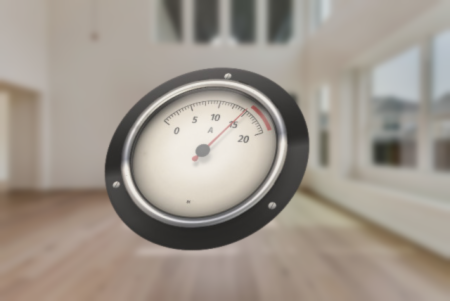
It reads value=15 unit=A
